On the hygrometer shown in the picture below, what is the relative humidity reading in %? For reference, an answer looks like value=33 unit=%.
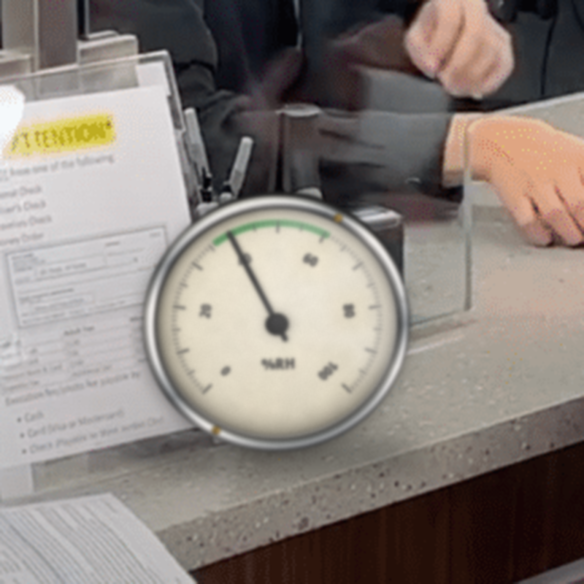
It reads value=40 unit=%
